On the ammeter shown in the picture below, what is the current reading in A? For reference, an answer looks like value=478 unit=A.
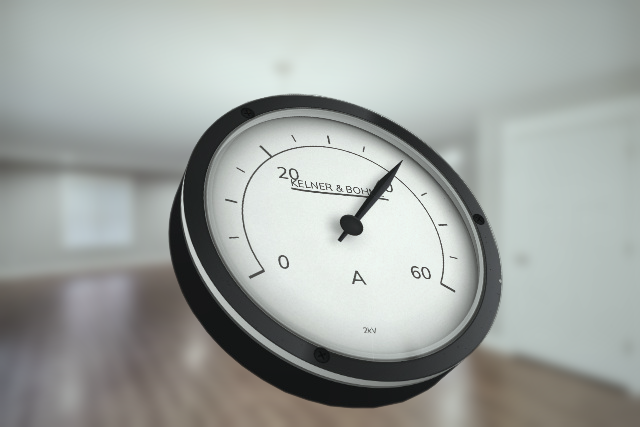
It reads value=40 unit=A
